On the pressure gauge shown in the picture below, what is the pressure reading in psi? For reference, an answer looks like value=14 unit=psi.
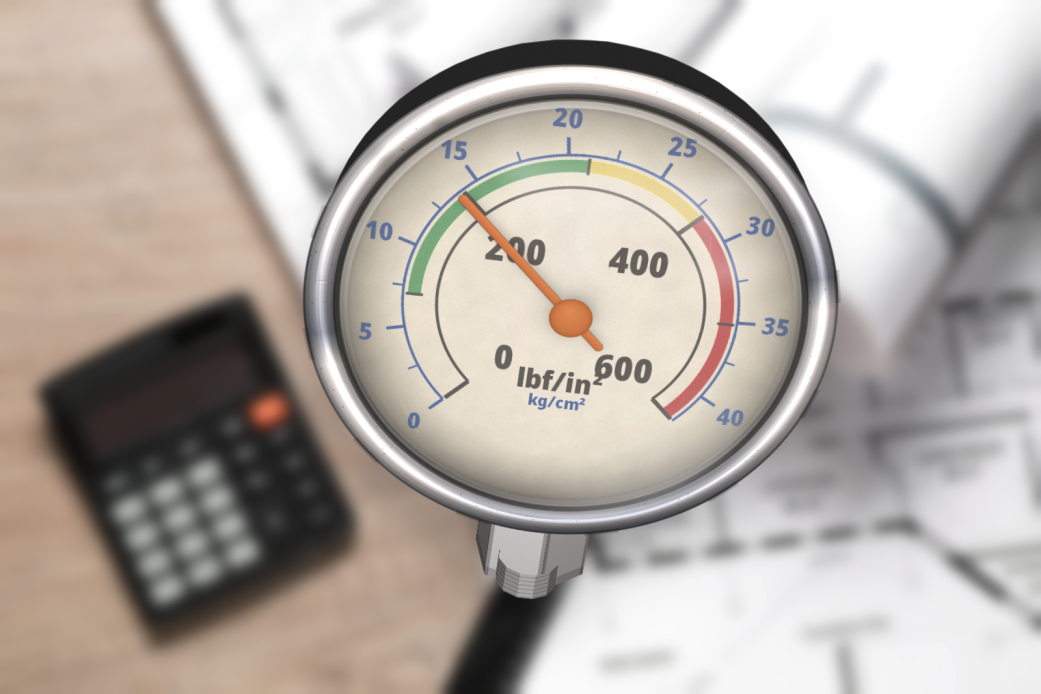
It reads value=200 unit=psi
